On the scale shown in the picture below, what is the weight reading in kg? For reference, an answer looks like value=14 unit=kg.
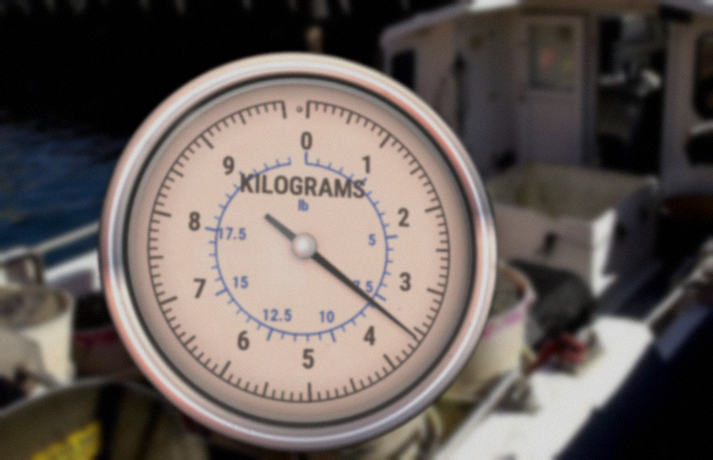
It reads value=3.6 unit=kg
